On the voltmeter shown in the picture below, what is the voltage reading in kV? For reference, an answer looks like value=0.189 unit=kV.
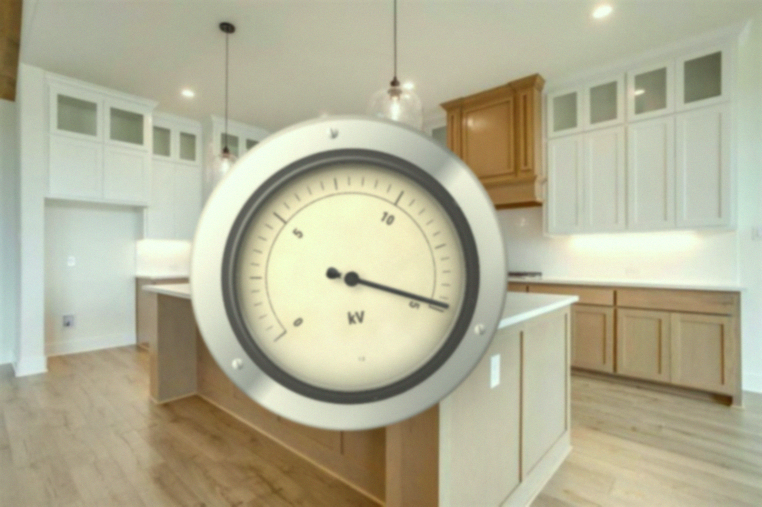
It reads value=14.75 unit=kV
